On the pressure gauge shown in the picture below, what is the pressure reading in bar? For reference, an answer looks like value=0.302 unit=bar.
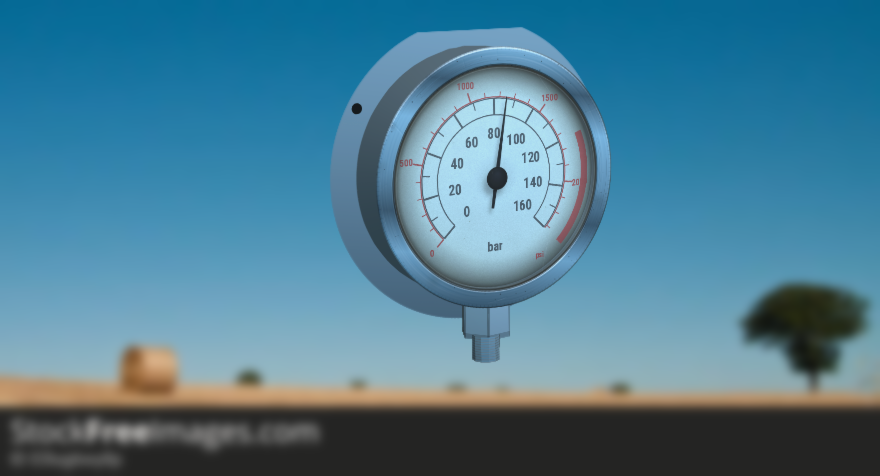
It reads value=85 unit=bar
